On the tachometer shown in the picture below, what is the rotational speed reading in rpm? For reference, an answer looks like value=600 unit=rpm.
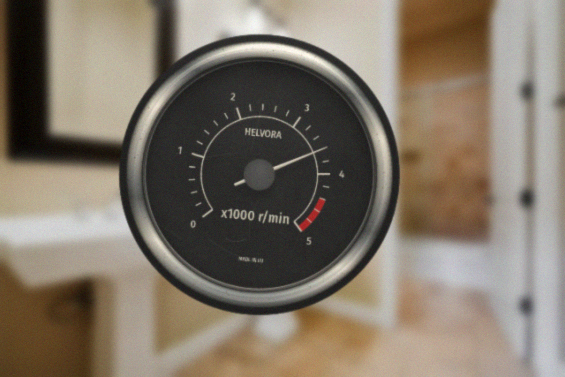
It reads value=3600 unit=rpm
